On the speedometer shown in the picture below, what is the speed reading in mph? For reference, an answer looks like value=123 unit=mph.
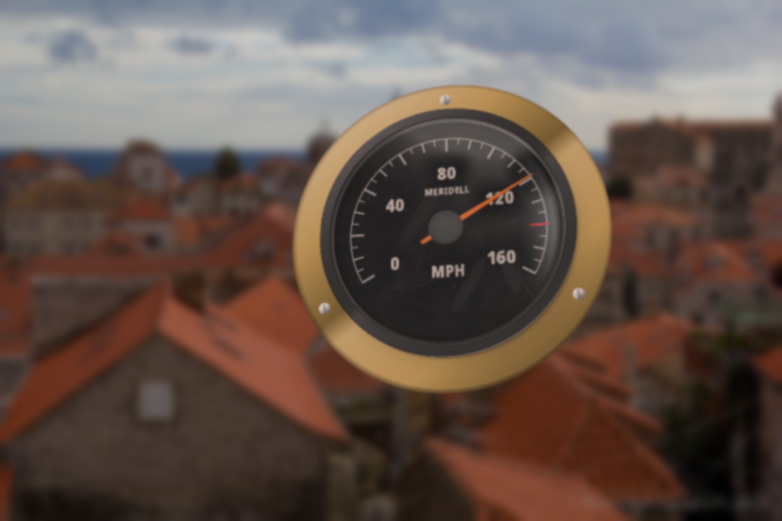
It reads value=120 unit=mph
